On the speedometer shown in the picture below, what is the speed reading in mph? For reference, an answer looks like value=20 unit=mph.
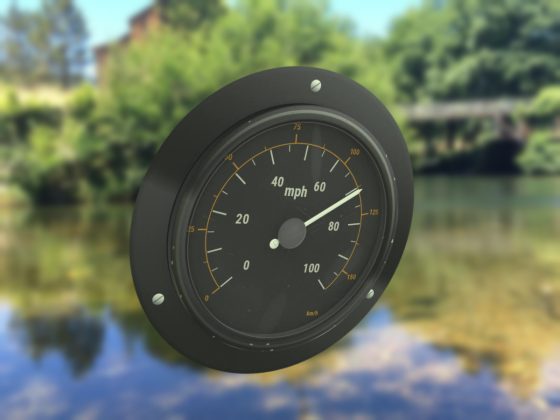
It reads value=70 unit=mph
